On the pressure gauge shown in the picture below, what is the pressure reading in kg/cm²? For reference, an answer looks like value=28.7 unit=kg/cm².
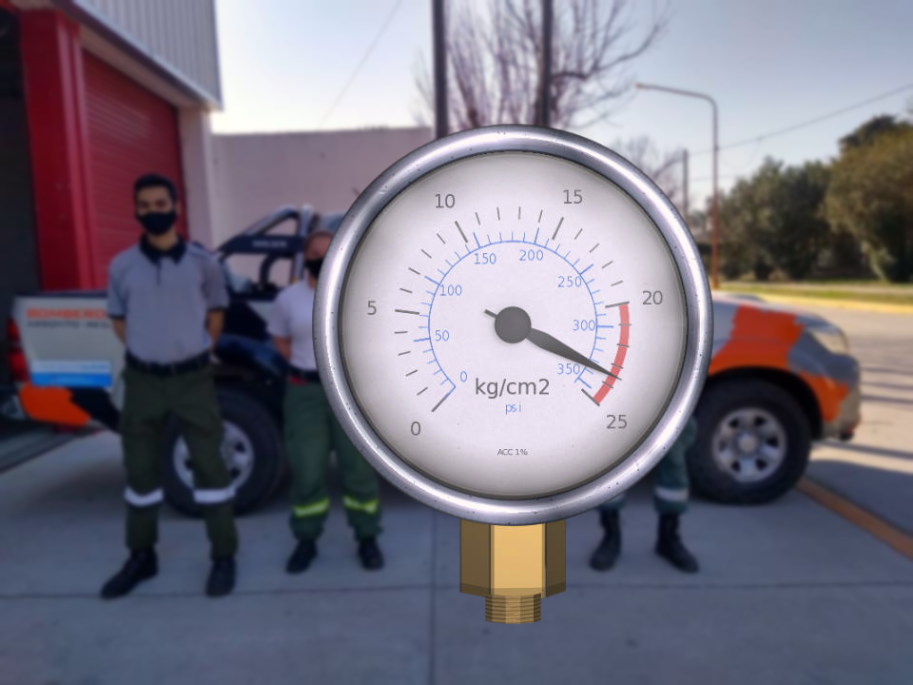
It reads value=23.5 unit=kg/cm²
